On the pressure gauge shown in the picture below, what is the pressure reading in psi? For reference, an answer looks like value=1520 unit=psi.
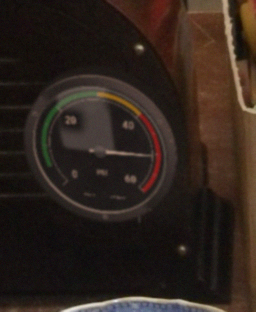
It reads value=50 unit=psi
